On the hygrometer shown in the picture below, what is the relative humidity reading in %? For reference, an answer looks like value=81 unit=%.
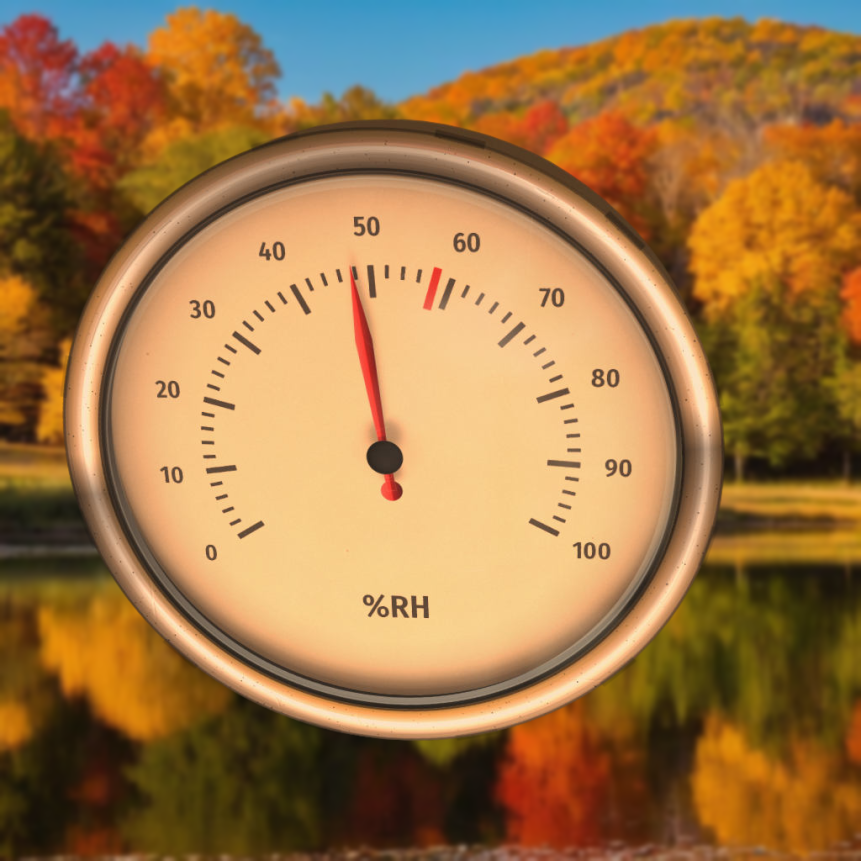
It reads value=48 unit=%
